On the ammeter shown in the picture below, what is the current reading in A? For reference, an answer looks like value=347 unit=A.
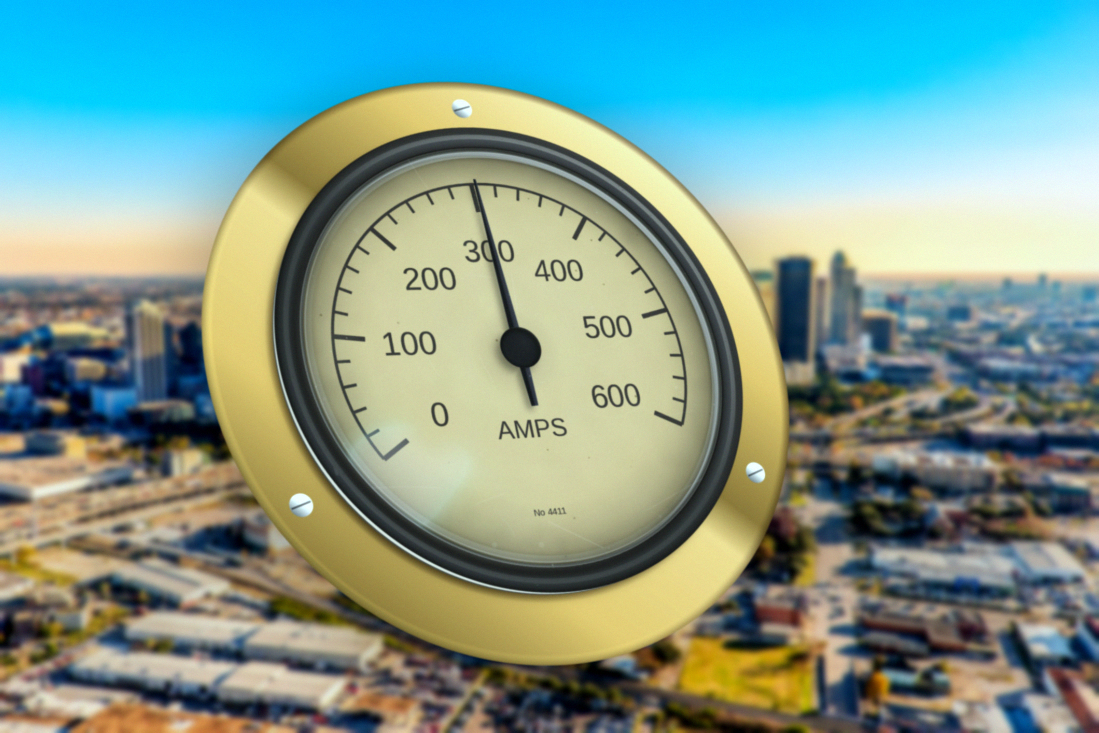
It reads value=300 unit=A
